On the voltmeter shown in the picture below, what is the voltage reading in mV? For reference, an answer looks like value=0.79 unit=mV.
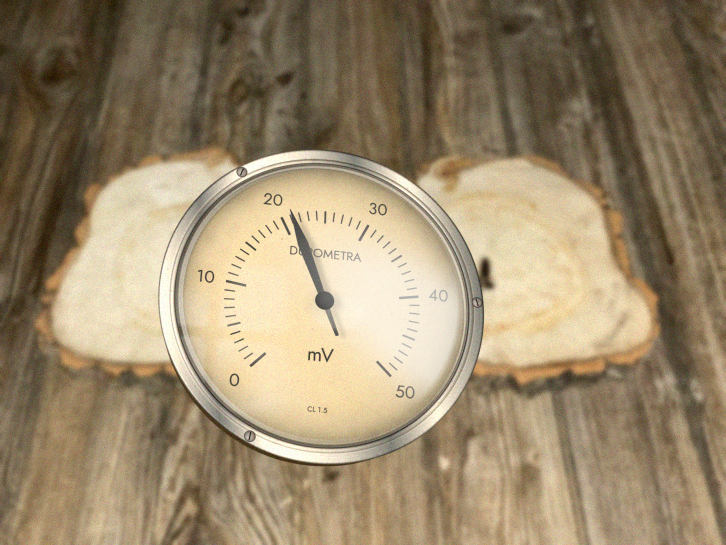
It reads value=21 unit=mV
